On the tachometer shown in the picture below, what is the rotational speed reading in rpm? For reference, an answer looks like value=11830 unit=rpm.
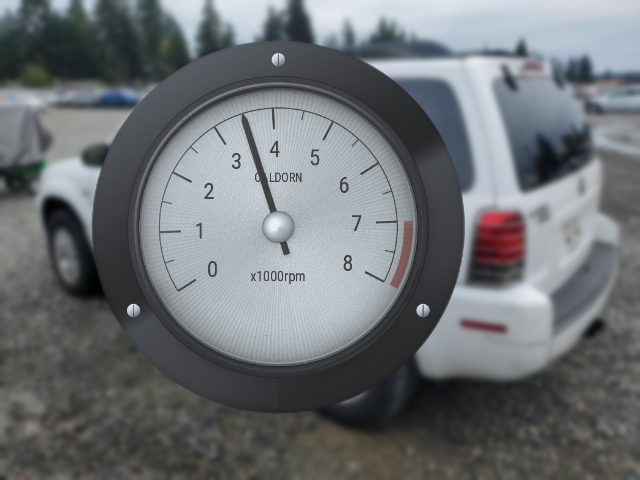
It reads value=3500 unit=rpm
